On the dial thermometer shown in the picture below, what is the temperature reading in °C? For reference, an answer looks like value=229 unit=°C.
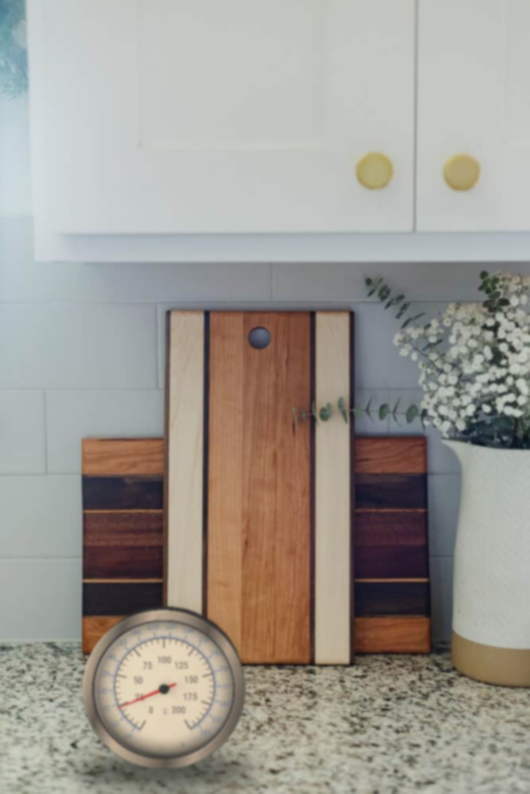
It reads value=25 unit=°C
